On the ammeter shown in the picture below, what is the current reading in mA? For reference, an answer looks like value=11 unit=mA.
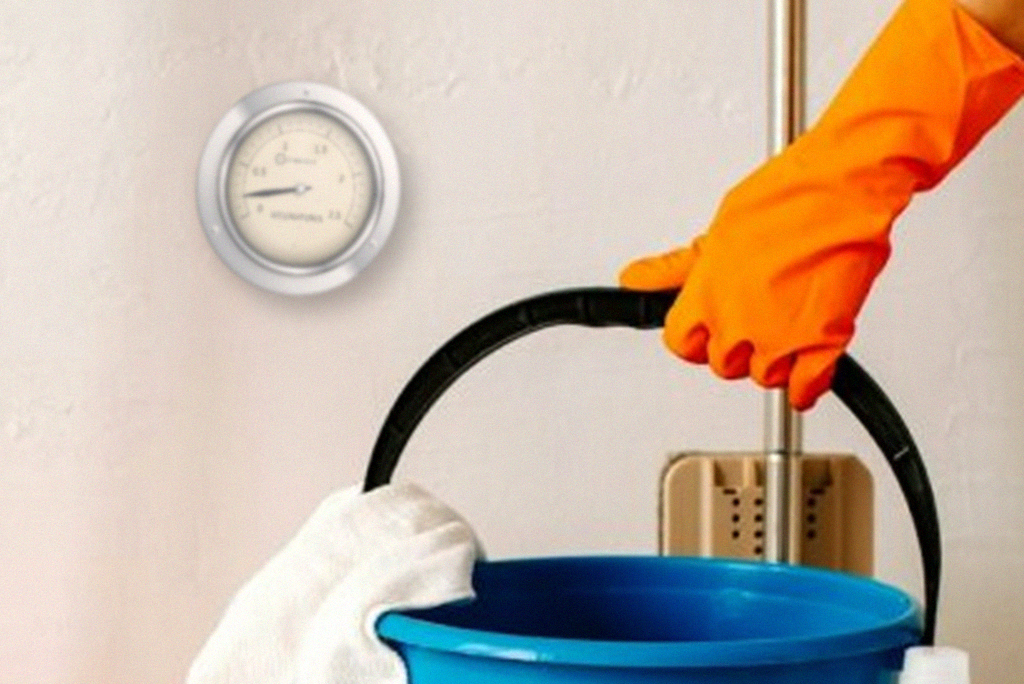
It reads value=0.2 unit=mA
